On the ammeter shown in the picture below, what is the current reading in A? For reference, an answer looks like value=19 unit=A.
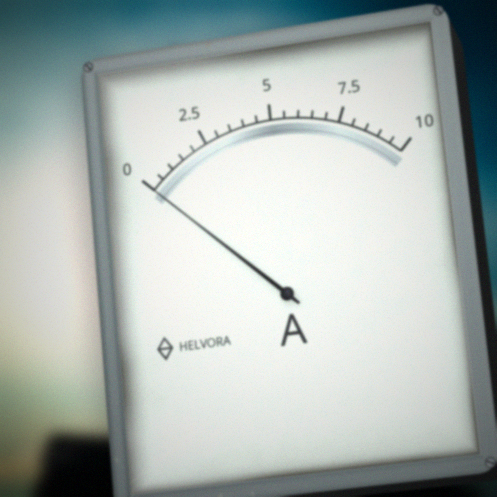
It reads value=0 unit=A
